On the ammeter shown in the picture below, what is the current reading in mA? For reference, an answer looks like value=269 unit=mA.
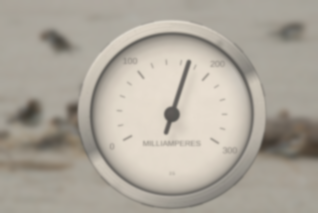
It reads value=170 unit=mA
